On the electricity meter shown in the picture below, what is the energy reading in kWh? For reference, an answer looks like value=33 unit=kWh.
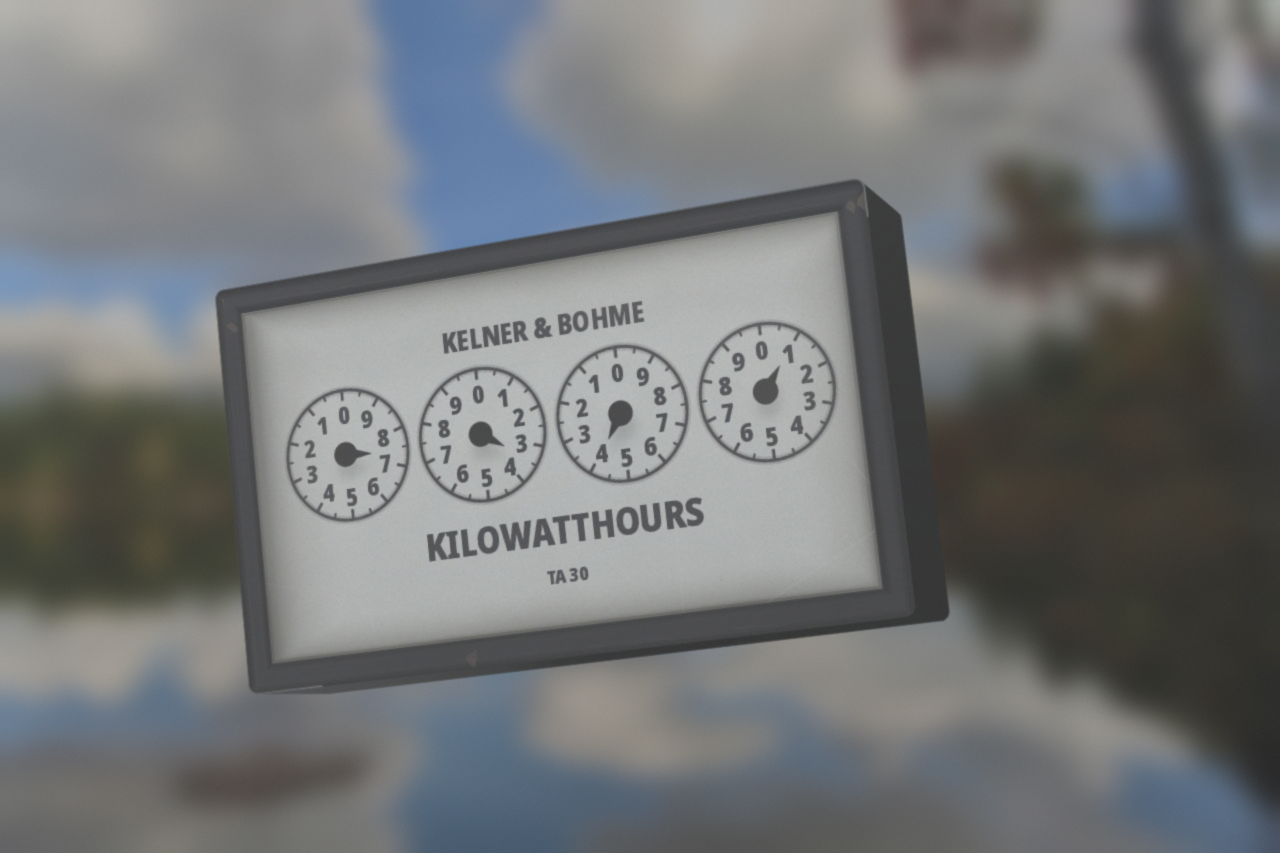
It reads value=7341 unit=kWh
